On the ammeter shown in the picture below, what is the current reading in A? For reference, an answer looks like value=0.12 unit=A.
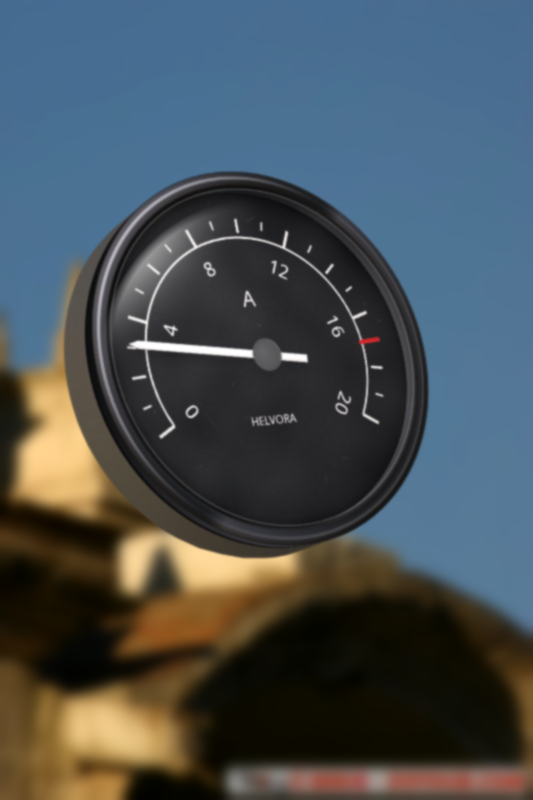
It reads value=3 unit=A
